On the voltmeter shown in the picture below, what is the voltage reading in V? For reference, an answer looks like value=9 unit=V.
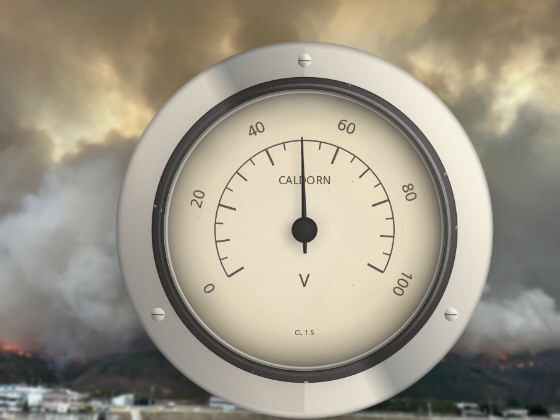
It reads value=50 unit=V
